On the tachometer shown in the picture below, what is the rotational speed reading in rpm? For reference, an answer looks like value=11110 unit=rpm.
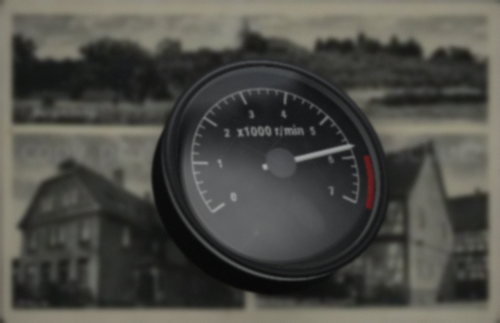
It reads value=5800 unit=rpm
